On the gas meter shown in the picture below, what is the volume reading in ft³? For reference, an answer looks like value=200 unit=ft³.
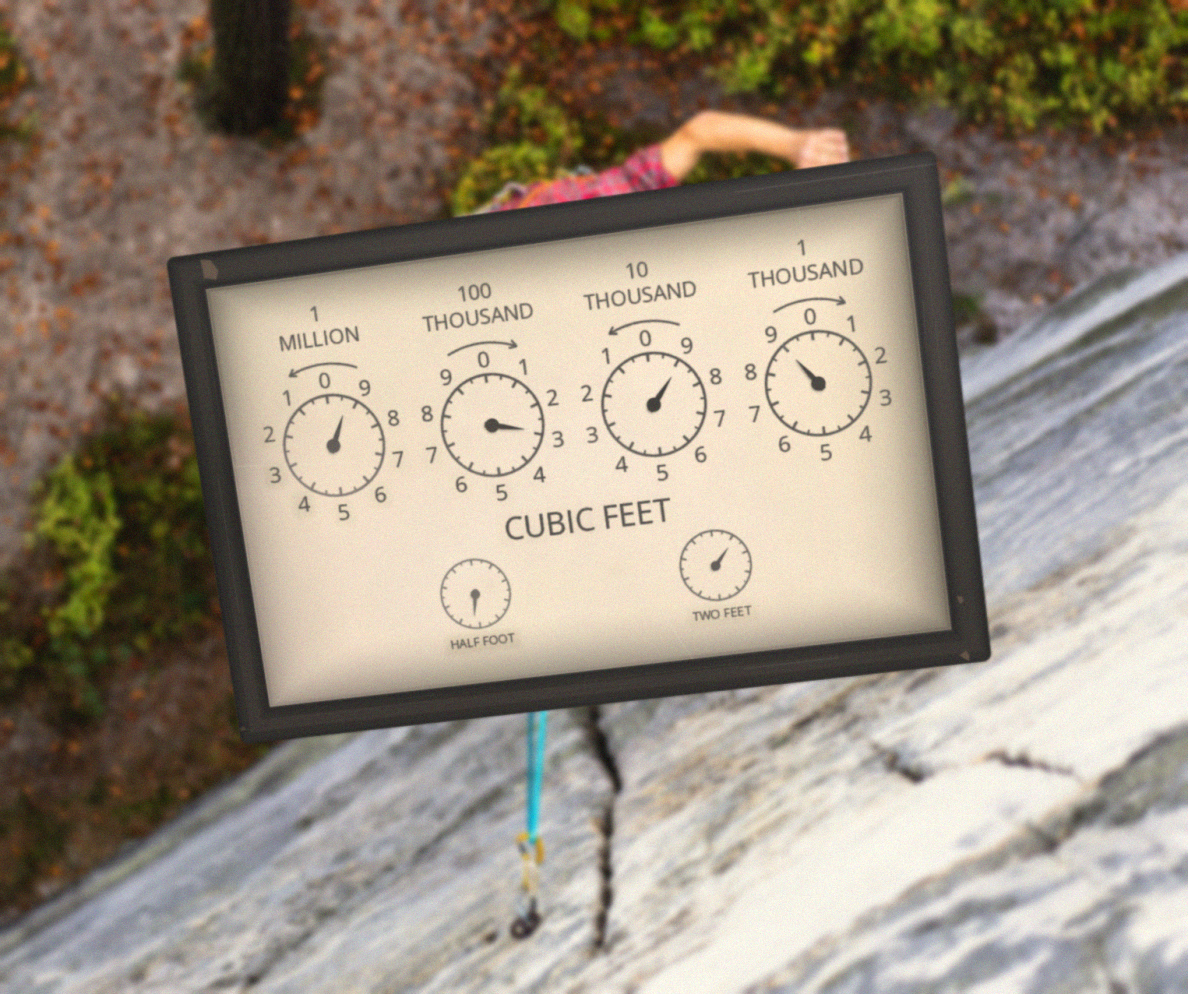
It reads value=928900 unit=ft³
